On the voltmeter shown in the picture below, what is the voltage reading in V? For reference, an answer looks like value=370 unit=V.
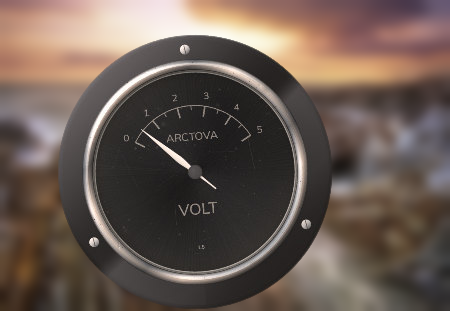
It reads value=0.5 unit=V
